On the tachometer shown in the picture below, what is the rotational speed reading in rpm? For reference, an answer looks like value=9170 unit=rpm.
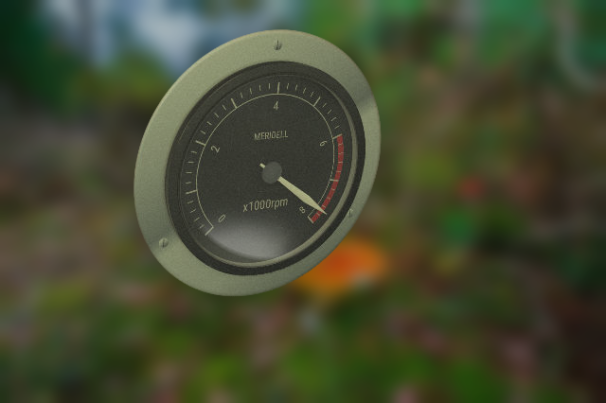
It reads value=7700 unit=rpm
